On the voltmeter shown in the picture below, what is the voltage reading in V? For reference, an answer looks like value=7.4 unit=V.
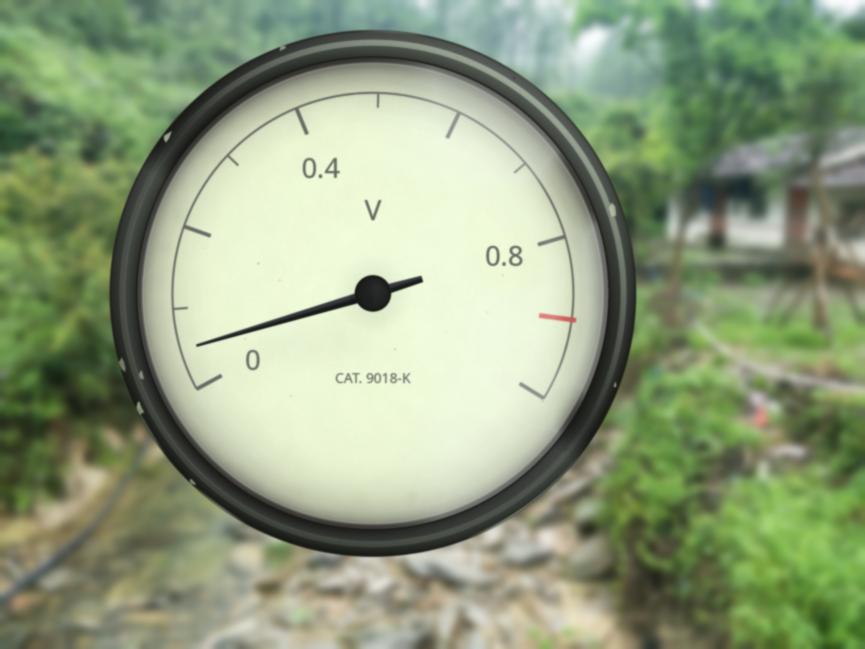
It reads value=0.05 unit=V
